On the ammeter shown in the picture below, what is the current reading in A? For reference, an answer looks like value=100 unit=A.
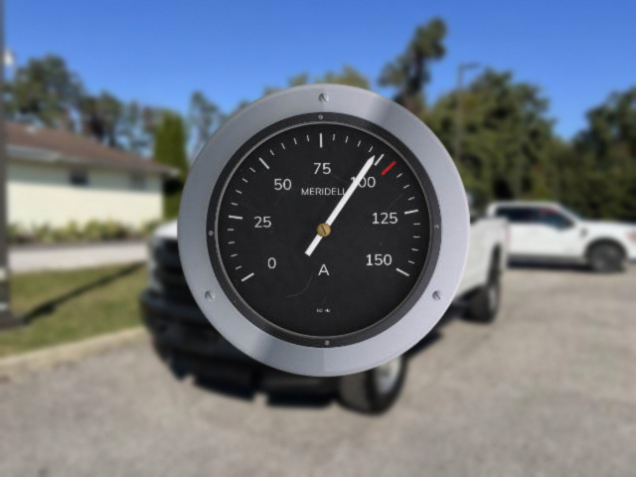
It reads value=97.5 unit=A
